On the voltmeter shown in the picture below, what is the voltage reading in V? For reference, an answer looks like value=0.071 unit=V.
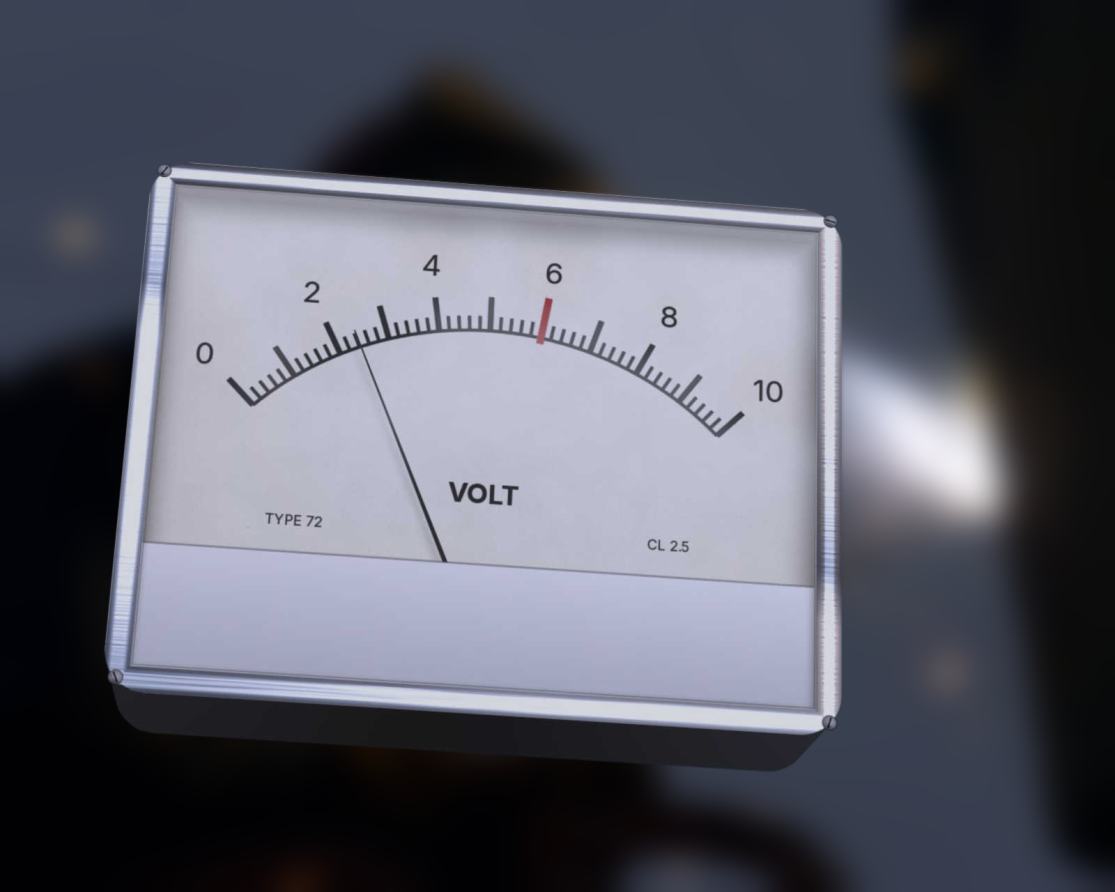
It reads value=2.4 unit=V
